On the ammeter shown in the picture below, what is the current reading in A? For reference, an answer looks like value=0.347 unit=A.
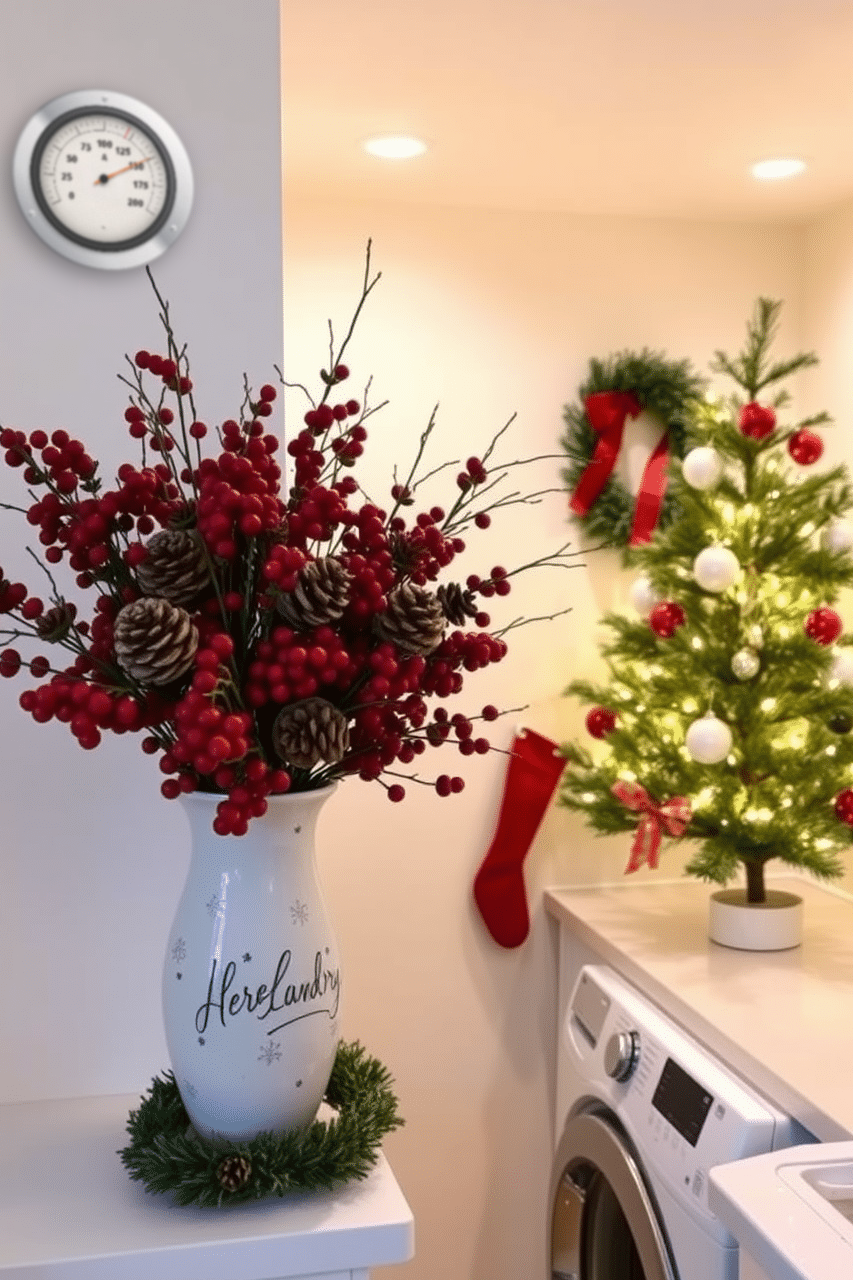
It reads value=150 unit=A
